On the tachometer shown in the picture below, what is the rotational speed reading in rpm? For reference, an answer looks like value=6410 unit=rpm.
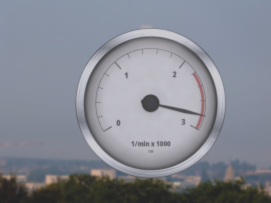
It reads value=2800 unit=rpm
